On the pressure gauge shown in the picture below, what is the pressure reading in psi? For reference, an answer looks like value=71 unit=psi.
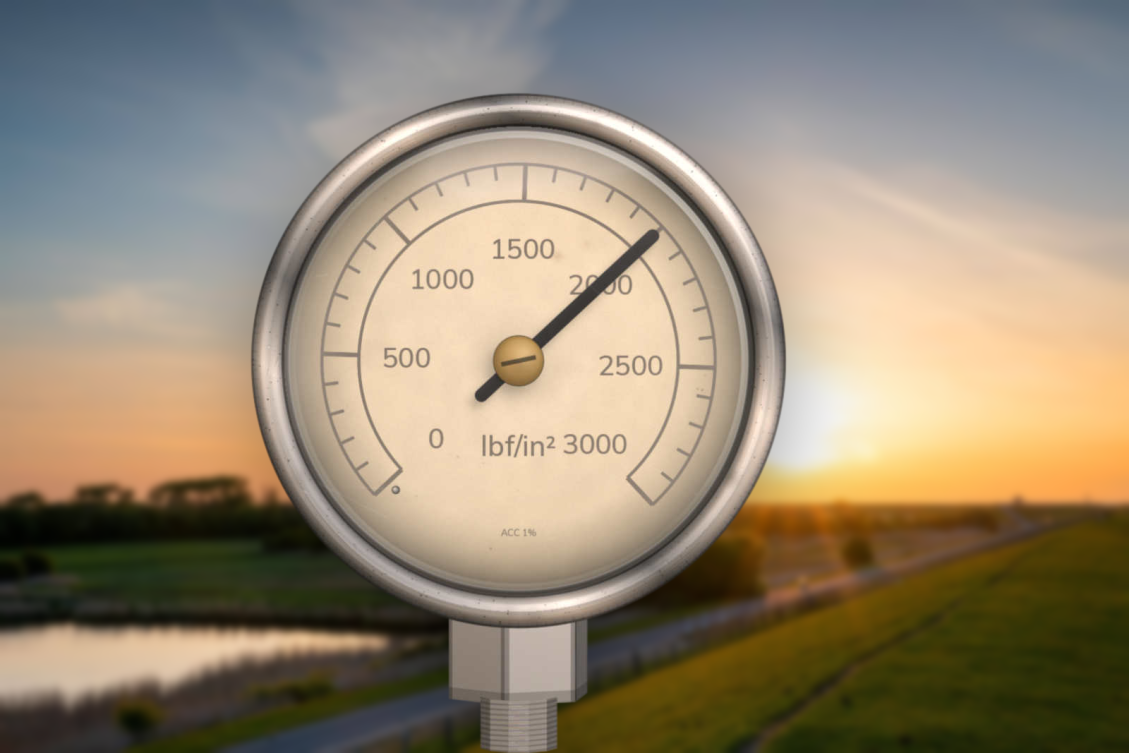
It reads value=2000 unit=psi
